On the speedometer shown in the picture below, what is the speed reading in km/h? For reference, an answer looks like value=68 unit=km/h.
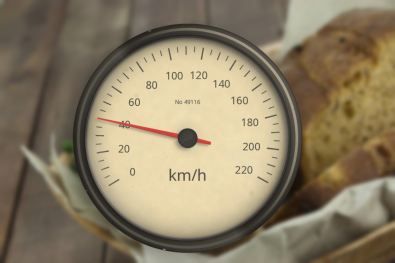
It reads value=40 unit=km/h
